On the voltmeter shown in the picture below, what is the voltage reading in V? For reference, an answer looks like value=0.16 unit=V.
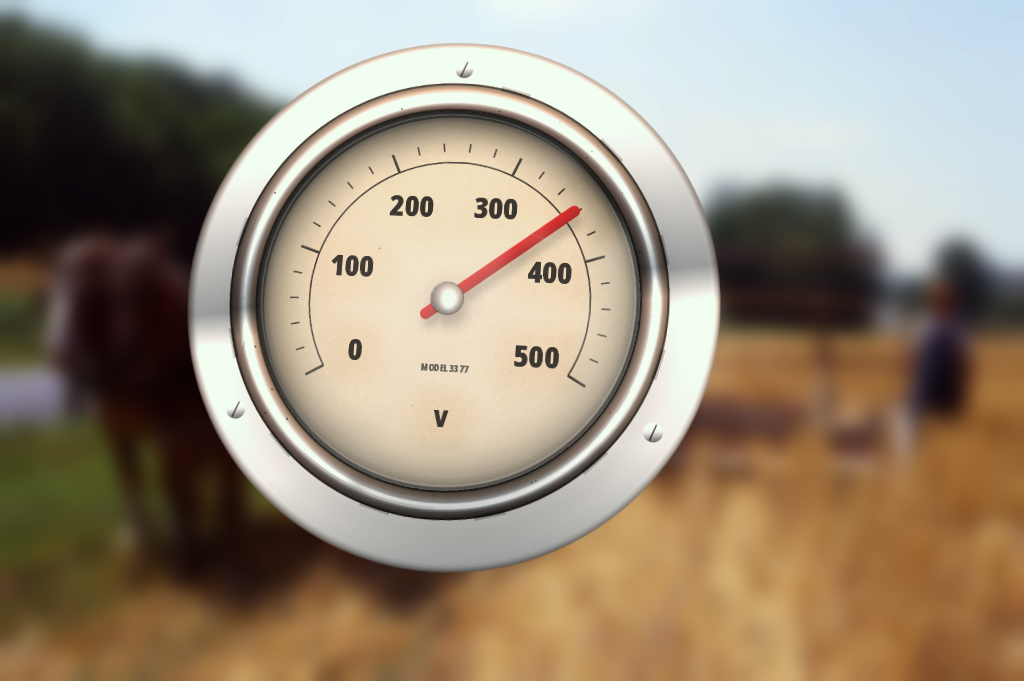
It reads value=360 unit=V
